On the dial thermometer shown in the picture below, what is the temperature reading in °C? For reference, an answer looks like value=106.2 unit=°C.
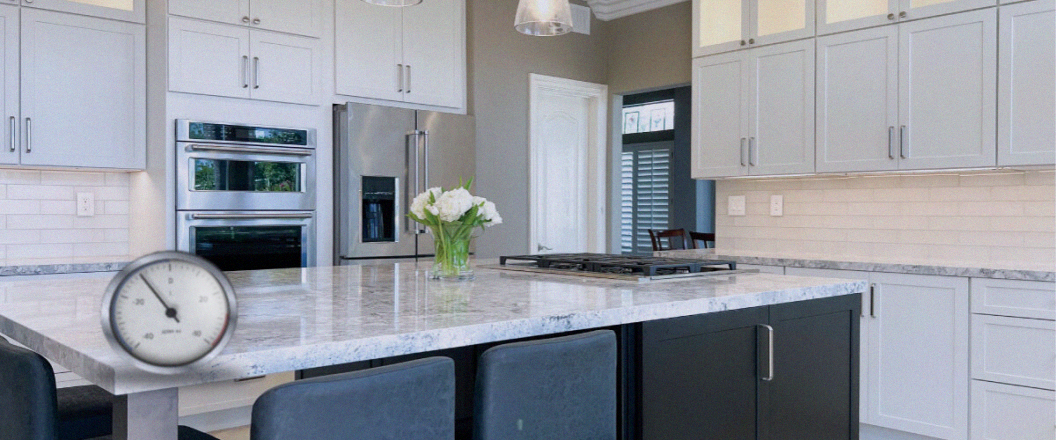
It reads value=-10 unit=°C
